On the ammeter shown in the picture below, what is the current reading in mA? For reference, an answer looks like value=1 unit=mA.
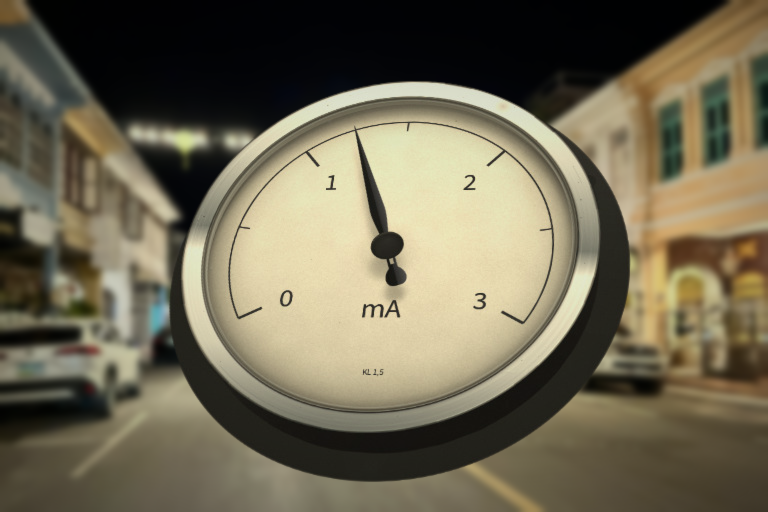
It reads value=1.25 unit=mA
